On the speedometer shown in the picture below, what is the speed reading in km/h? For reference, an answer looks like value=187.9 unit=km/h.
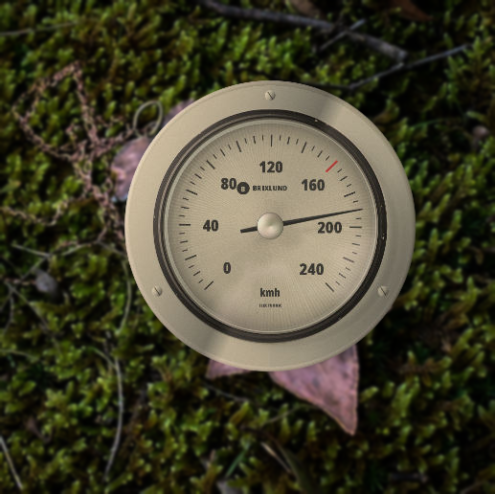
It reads value=190 unit=km/h
